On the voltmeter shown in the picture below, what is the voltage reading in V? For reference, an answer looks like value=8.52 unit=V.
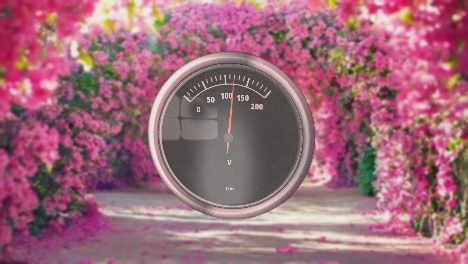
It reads value=120 unit=V
